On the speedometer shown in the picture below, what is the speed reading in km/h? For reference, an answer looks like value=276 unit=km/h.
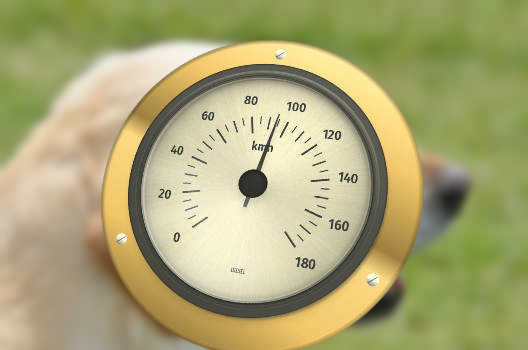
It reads value=95 unit=km/h
